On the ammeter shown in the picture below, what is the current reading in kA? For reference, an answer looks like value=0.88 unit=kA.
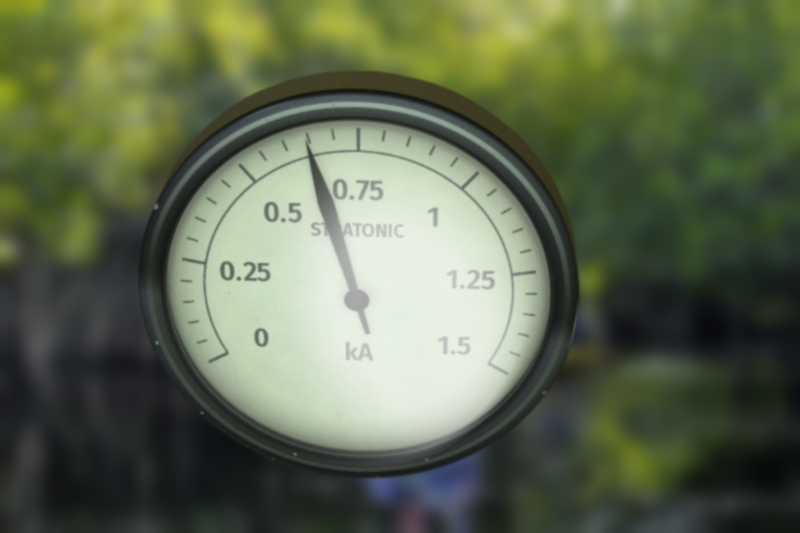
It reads value=0.65 unit=kA
